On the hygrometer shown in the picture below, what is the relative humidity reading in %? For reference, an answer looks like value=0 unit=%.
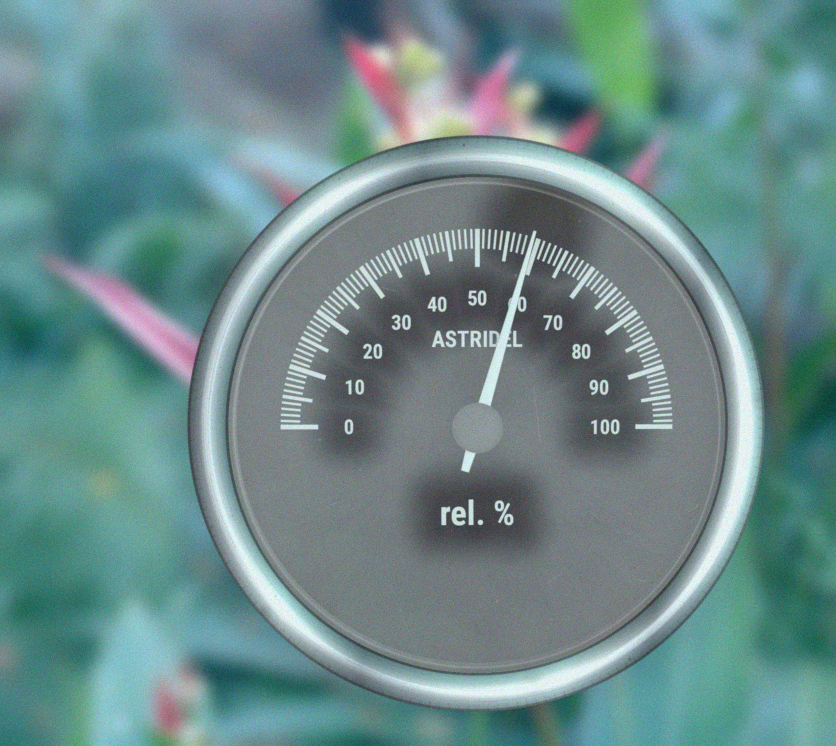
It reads value=59 unit=%
